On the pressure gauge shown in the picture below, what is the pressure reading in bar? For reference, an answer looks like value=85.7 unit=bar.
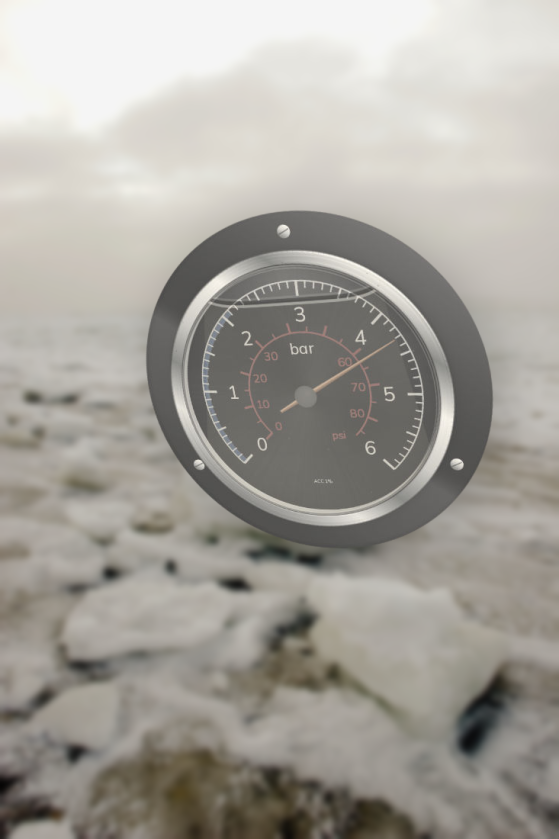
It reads value=4.3 unit=bar
